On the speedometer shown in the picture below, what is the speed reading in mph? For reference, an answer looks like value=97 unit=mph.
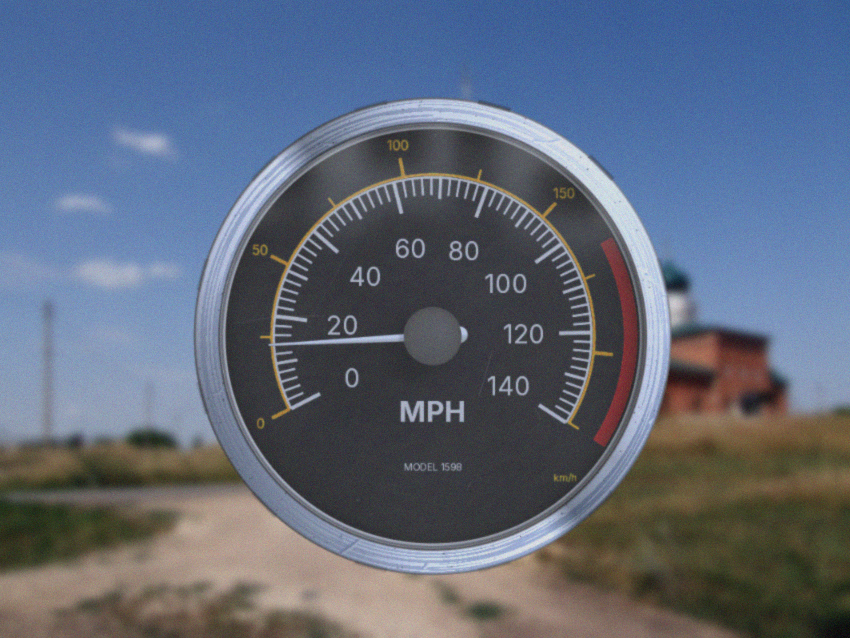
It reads value=14 unit=mph
